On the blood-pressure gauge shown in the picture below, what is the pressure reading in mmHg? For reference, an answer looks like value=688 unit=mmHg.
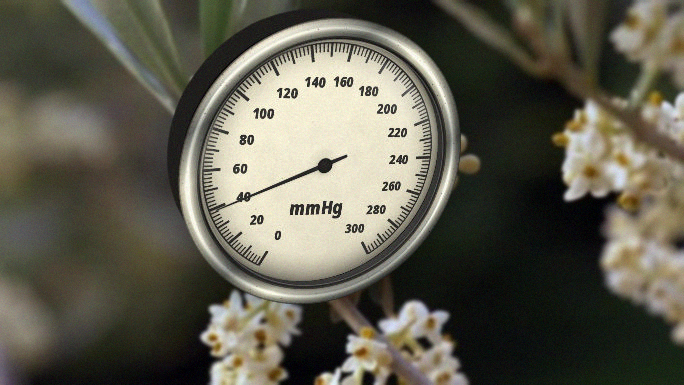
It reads value=40 unit=mmHg
